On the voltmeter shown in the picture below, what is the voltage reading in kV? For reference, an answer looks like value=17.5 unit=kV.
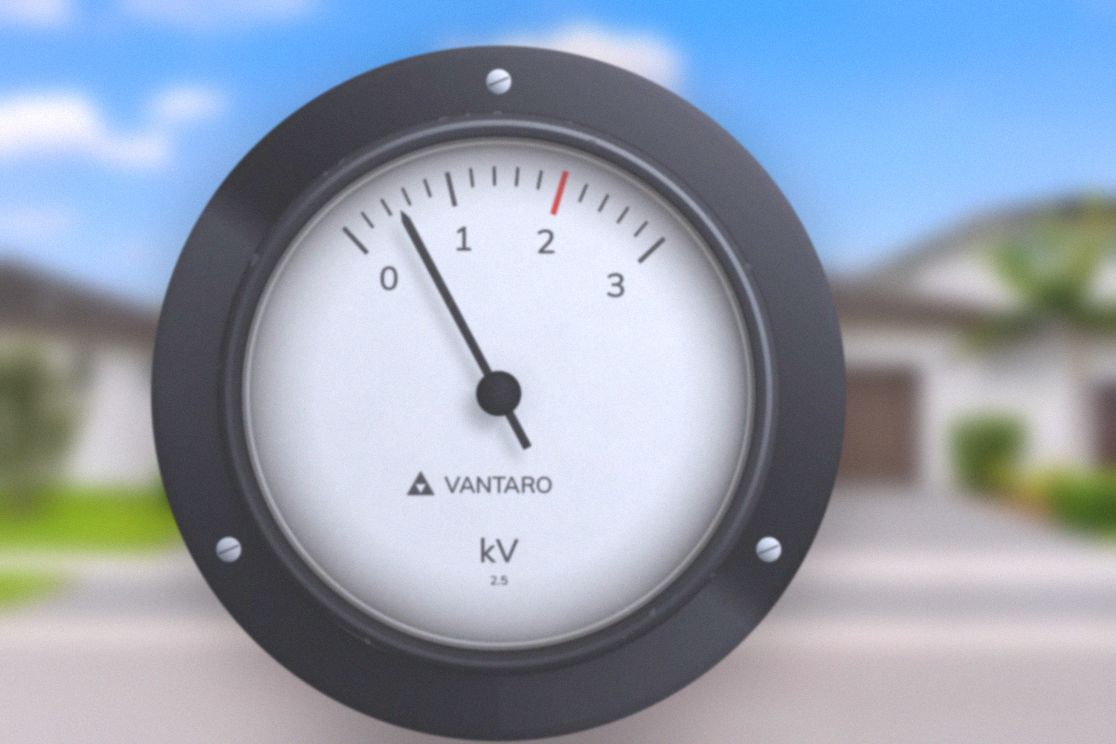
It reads value=0.5 unit=kV
